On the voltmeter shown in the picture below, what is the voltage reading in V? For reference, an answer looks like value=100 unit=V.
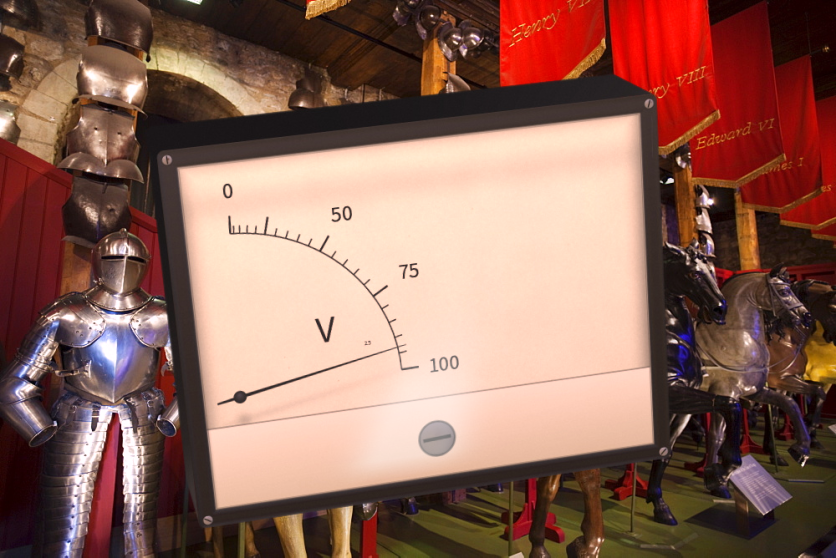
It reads value=92.5 unit=V
